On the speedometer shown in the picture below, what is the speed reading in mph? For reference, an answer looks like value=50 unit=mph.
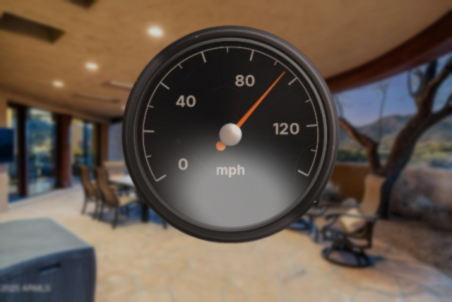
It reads value=95 unit=mph
